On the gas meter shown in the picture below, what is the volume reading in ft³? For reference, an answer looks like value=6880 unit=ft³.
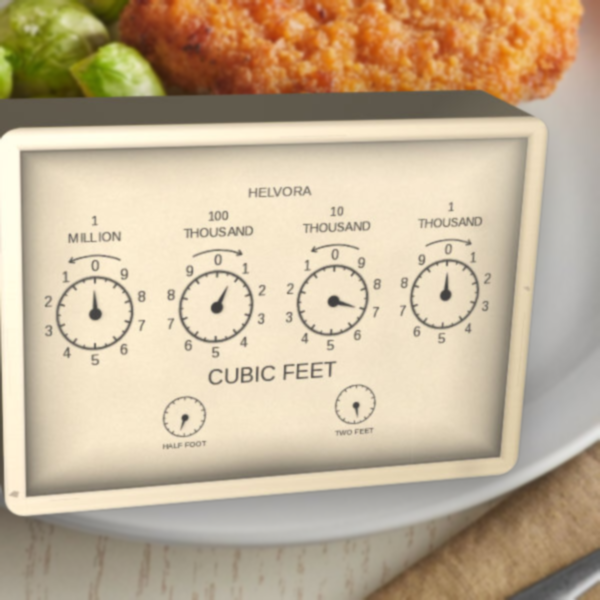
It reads value=7000 unit=ft³
